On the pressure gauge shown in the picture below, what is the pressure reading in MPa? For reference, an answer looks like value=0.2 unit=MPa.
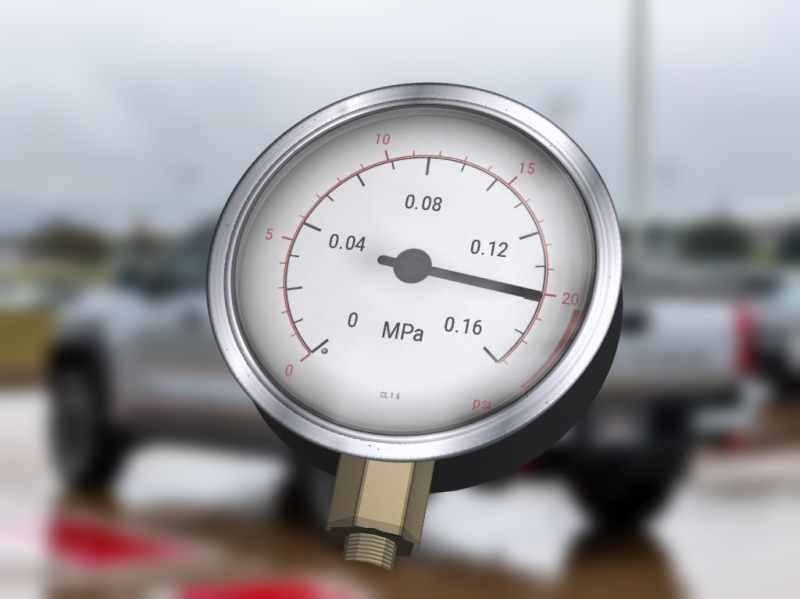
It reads value=0.14 unit=MPa
